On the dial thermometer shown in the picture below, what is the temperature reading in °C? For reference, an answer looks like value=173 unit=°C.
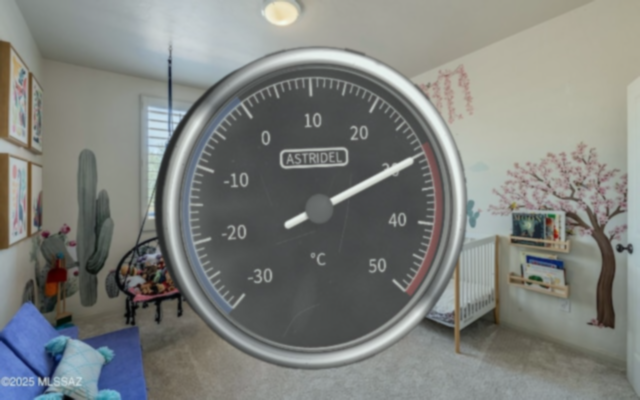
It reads value=30 unit=°C
